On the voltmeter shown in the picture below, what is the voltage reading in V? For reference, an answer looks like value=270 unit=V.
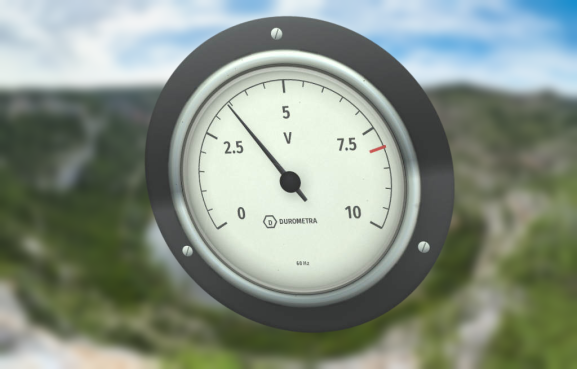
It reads value=3.5 unit=V
